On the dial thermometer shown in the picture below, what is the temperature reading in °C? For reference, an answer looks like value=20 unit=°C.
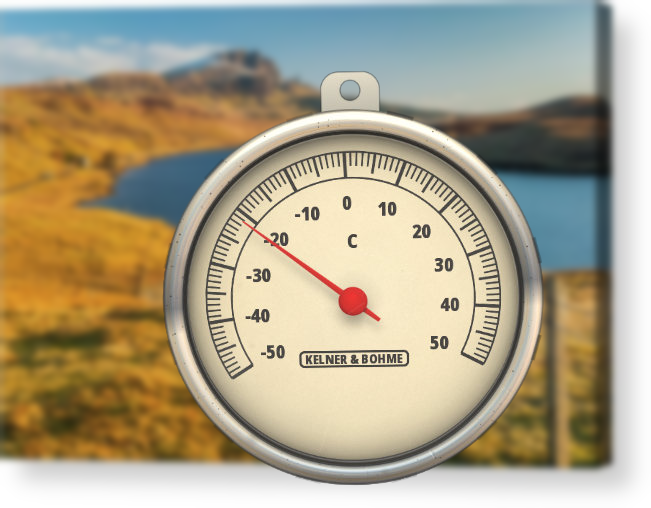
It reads value=-21 unit=°C
